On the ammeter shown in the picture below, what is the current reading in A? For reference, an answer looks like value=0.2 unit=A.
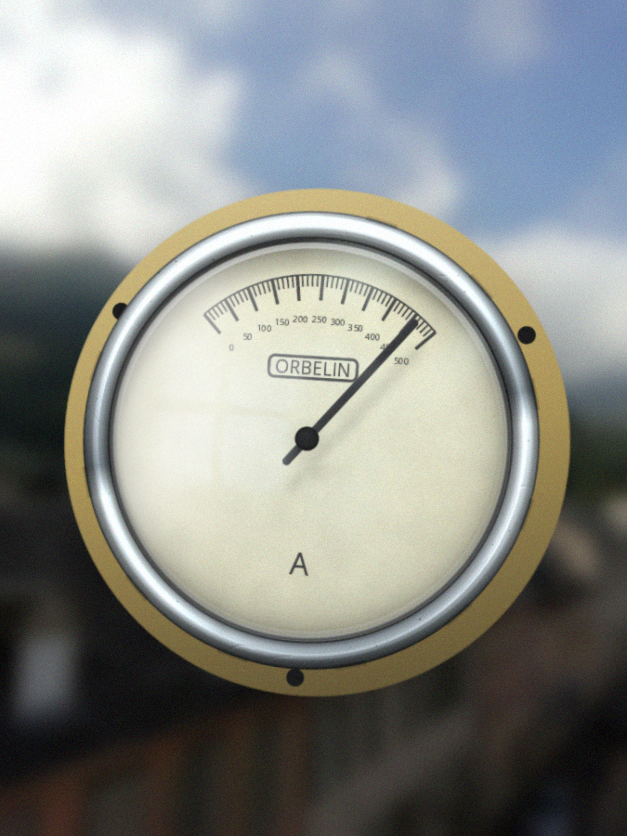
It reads value=460 unit=A
